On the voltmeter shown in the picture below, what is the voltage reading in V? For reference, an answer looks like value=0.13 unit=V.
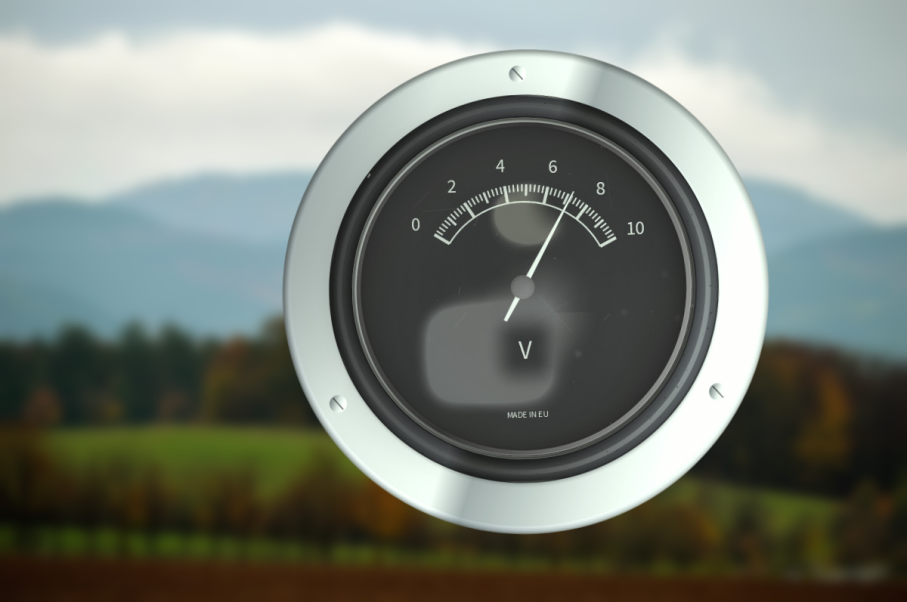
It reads value=7.2 unit=V
